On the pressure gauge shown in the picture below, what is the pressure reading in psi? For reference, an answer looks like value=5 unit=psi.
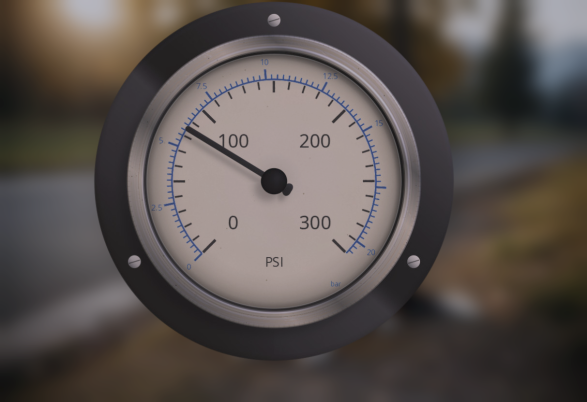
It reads value=85 unit=psi
